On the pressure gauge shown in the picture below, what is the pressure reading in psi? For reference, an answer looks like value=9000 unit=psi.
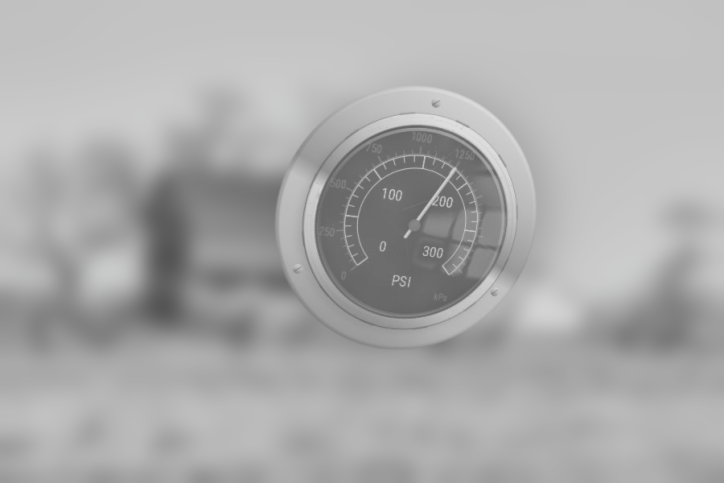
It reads value=180 unit=psi
